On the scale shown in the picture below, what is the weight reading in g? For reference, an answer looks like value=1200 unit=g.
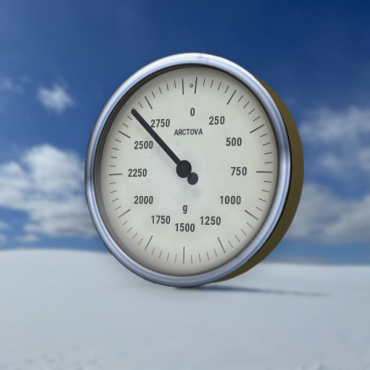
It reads value=2650 unit=g
